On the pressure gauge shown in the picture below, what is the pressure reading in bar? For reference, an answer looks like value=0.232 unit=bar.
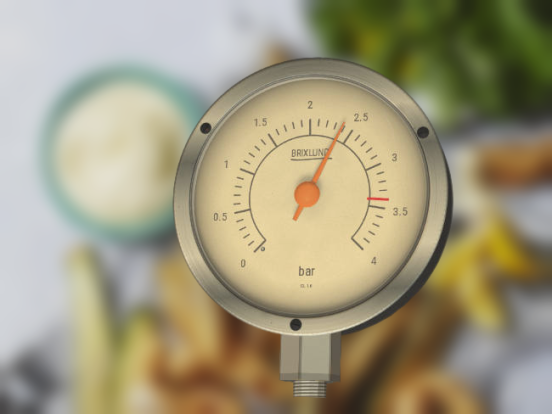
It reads value=2.4 unit=bar
